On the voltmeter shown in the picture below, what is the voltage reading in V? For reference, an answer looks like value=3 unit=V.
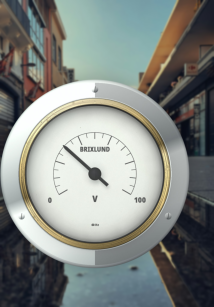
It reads value=30 unit=V
